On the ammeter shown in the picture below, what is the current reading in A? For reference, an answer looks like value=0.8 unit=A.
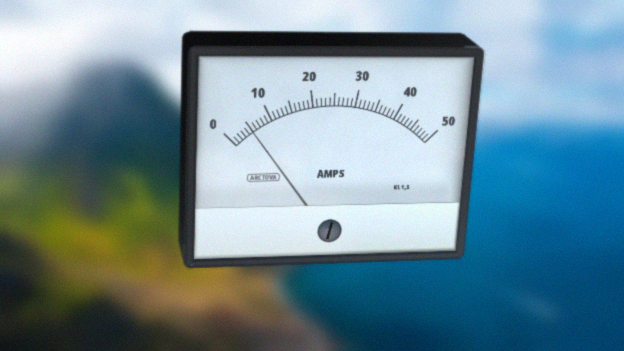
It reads value=5 unit=A
